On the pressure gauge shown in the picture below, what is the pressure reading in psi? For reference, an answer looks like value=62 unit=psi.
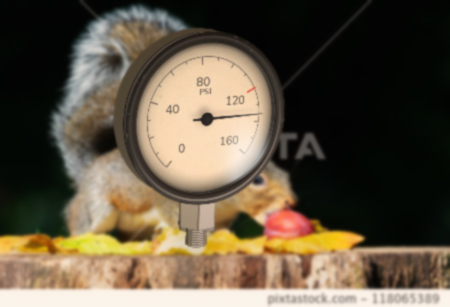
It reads value=135 unit=psi
